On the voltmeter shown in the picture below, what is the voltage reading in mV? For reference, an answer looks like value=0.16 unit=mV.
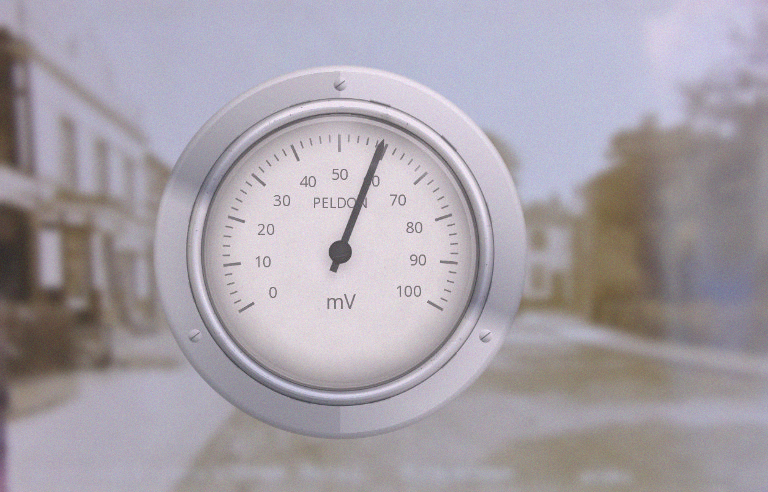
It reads value=59 unit=mV
